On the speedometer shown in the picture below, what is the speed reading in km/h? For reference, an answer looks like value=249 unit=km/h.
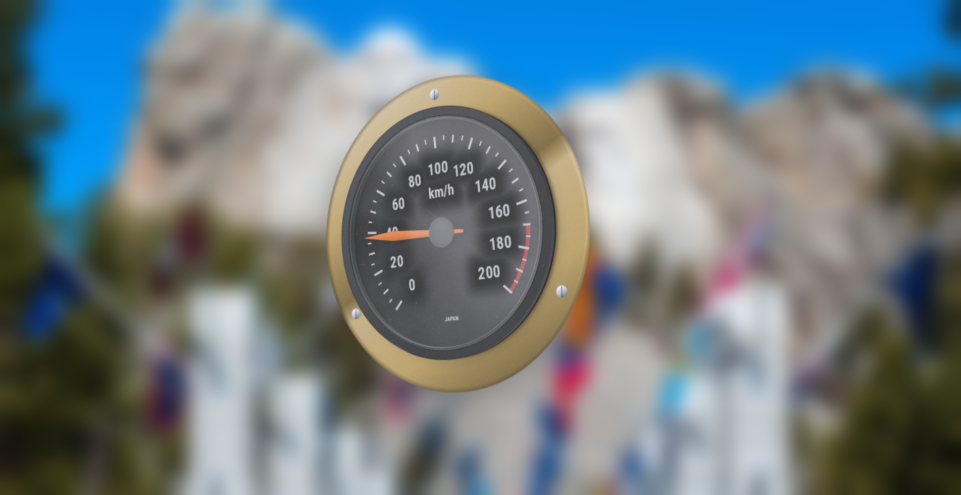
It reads value=37.5 unit=km/h
